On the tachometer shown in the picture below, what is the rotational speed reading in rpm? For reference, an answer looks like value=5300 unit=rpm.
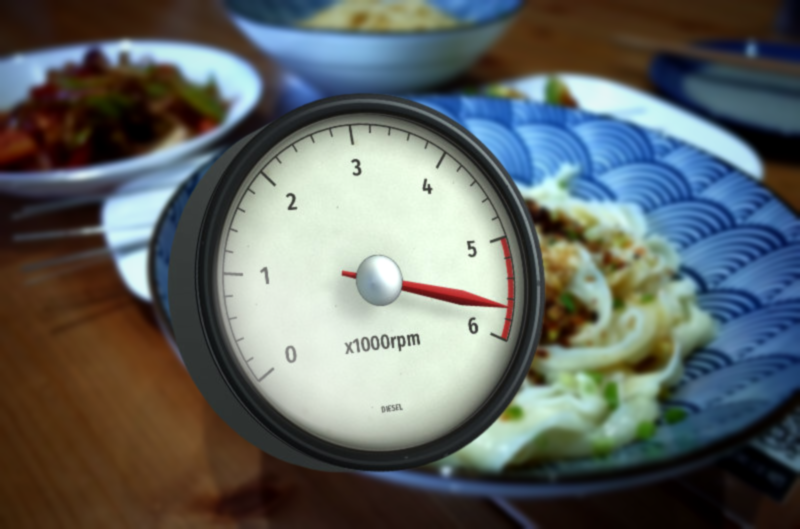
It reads value=5700 unit=rpm
